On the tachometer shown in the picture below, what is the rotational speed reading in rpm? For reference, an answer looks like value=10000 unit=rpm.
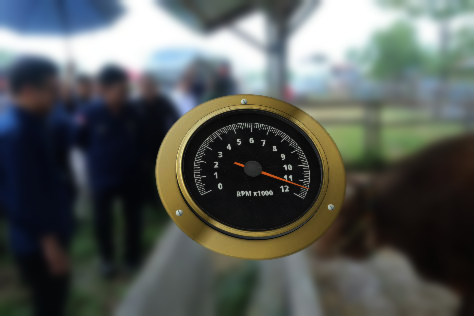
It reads value=11500 unit=rpm
